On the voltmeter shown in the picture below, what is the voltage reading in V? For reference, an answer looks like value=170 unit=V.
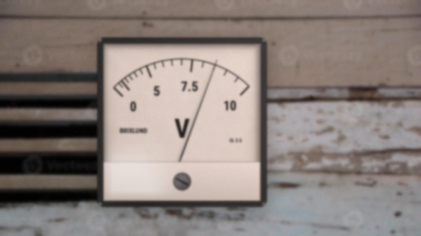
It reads value=8.5 unit=V
